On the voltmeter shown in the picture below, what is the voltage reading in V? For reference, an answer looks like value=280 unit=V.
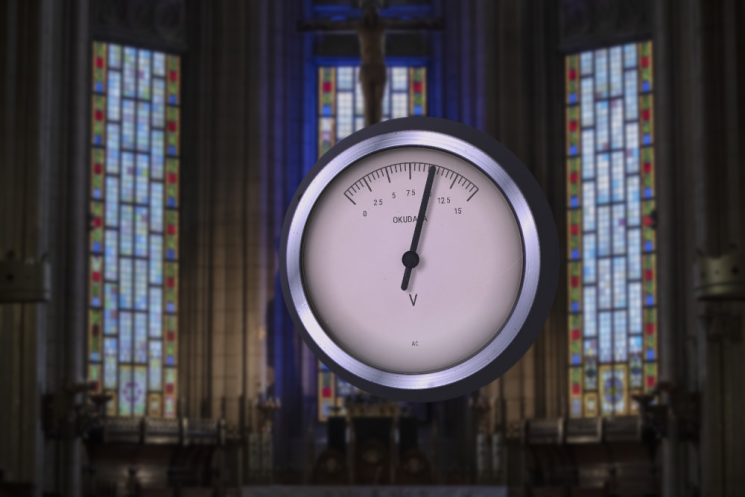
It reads value=10 unit=V
